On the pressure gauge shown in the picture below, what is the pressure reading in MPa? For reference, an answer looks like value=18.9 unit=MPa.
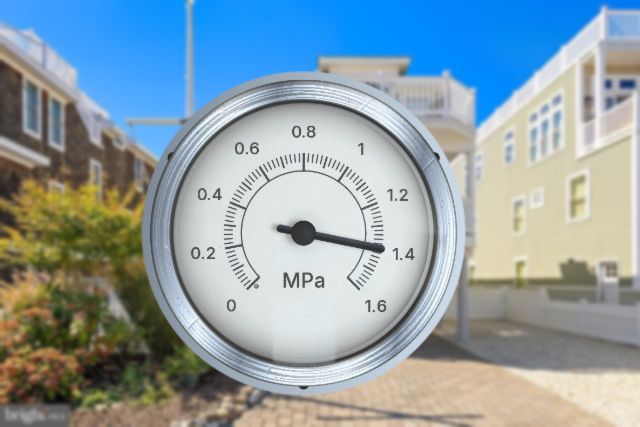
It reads value=1.4 unit=MPa
